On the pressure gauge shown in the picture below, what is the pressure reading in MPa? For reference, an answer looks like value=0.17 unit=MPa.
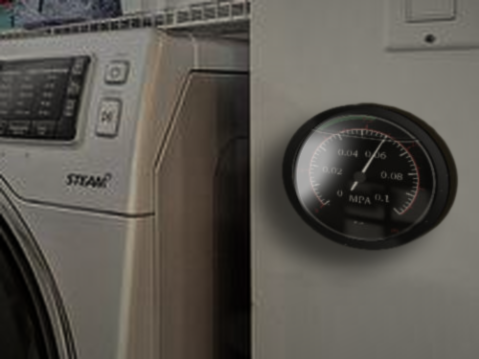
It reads value=0.06 unit=MPa
